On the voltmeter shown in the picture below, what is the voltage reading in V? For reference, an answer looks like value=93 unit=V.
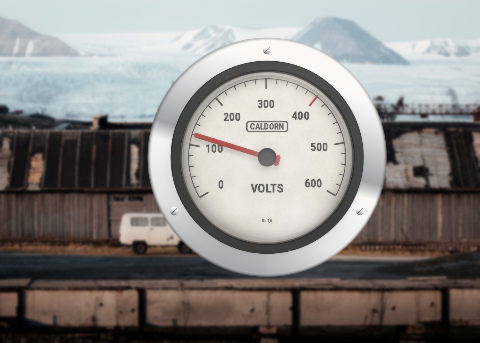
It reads value=120 unit=V
